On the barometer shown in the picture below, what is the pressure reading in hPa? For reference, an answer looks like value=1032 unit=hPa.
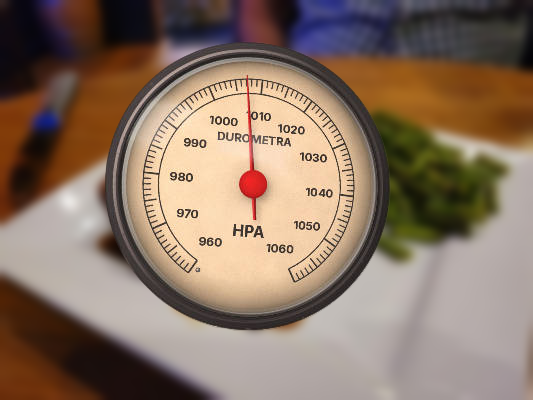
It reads value=1007 unit=hPa
